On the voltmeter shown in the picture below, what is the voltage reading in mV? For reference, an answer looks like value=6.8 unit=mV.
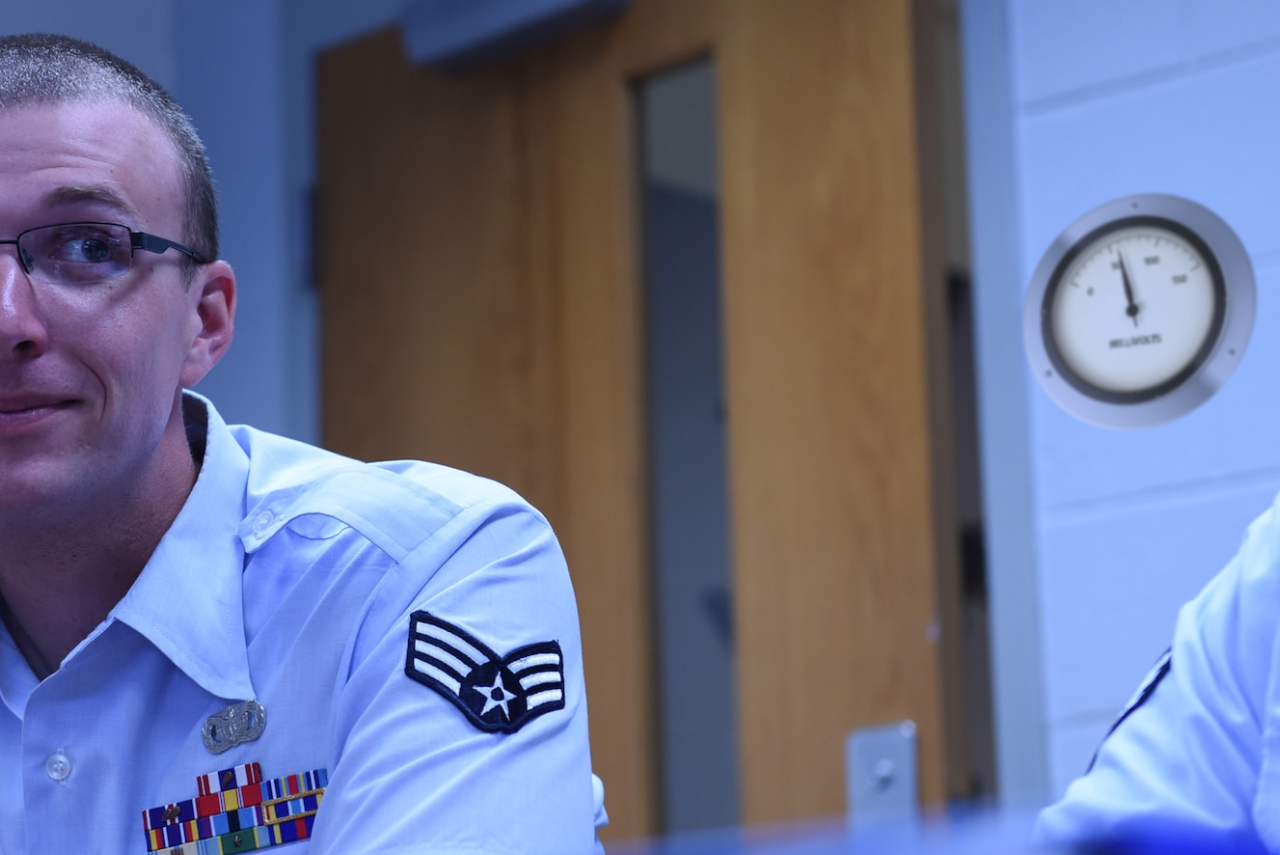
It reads value=60 unit=mV
